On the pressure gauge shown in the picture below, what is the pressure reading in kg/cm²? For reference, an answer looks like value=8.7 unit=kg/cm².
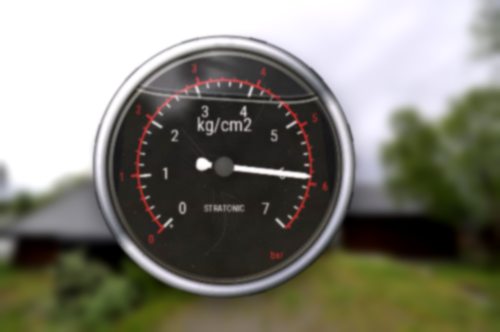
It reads value=6 unit=kg/cm²
